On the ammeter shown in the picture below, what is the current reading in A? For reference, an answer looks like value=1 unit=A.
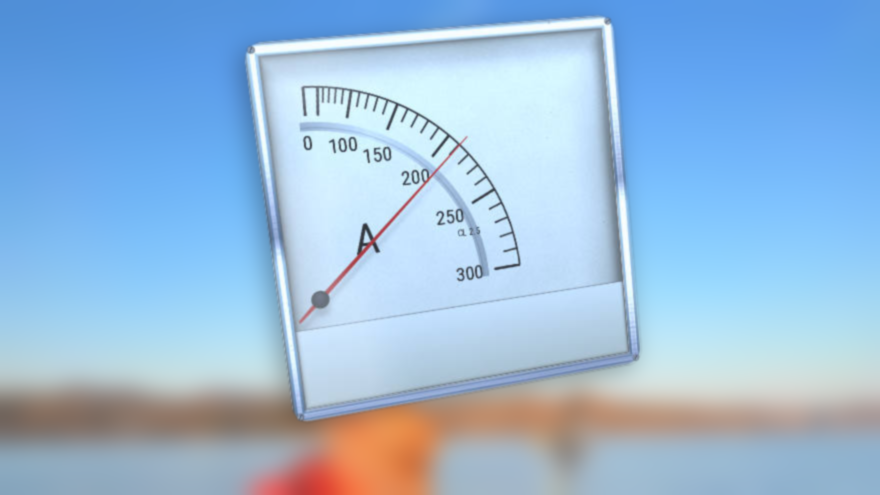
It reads value=210 unit=A
